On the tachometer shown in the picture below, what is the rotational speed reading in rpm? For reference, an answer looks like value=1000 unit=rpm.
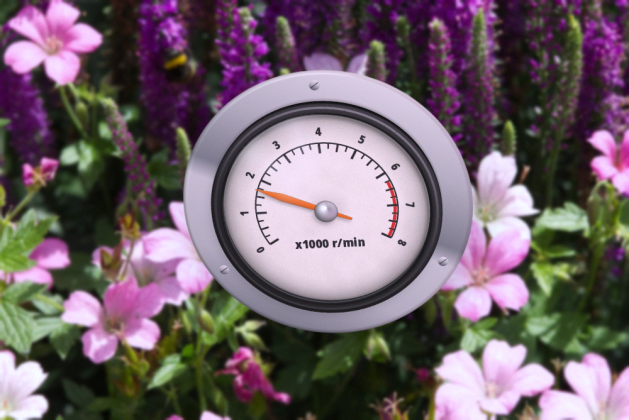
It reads value=1750 unit=rpm
